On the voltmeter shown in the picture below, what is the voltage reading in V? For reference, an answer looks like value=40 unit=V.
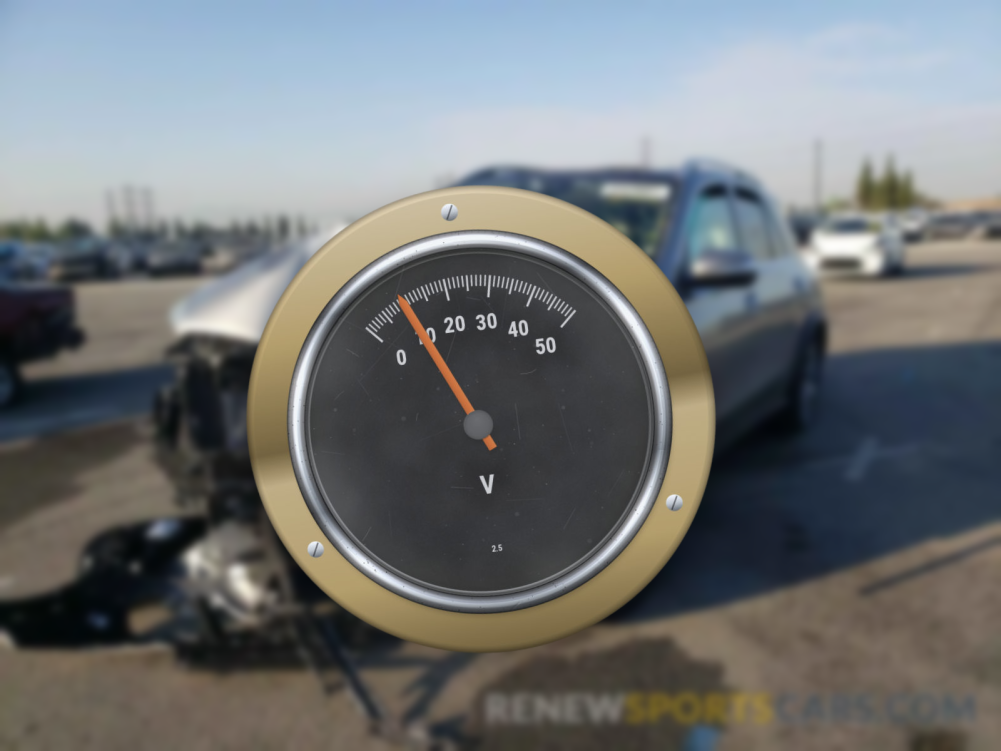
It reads value=10 unit=V
